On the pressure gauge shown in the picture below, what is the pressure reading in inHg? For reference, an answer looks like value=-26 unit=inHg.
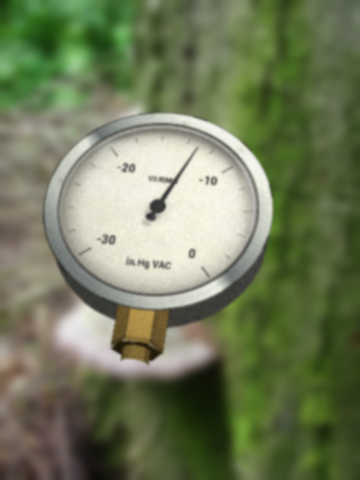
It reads value=-13 unit=inHg
